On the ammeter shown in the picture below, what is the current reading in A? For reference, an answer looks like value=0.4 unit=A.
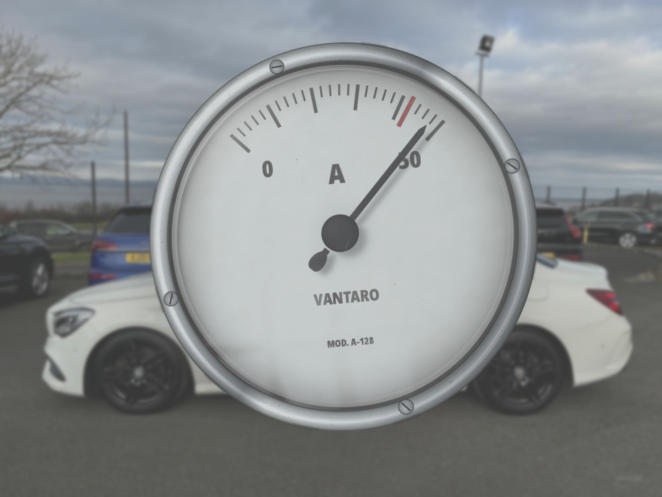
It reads value=48 unit=A
